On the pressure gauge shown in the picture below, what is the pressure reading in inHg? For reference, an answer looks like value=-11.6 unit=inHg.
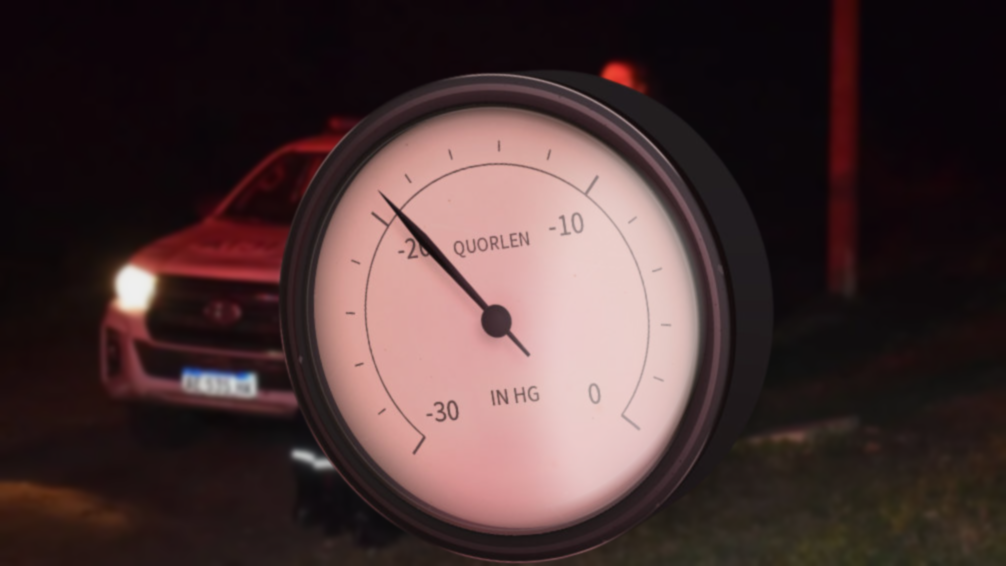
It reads value=-19 unit=inHg
